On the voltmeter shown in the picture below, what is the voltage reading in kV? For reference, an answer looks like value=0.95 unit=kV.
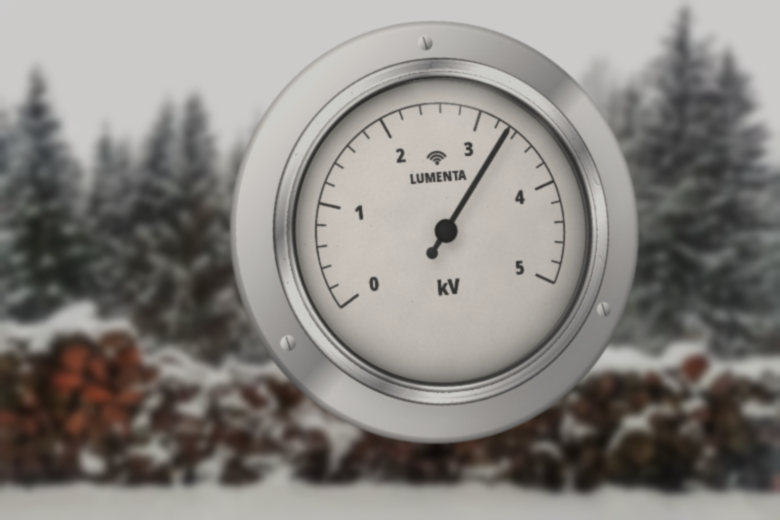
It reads value=3.3 unit=kV
